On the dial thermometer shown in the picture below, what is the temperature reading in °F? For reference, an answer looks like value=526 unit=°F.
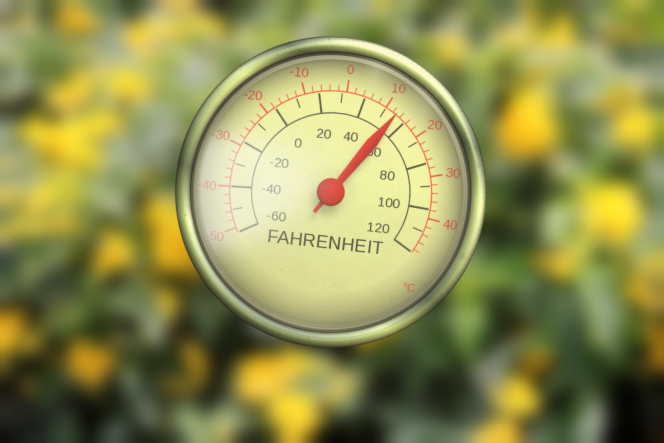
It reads value=55 unit=°F
